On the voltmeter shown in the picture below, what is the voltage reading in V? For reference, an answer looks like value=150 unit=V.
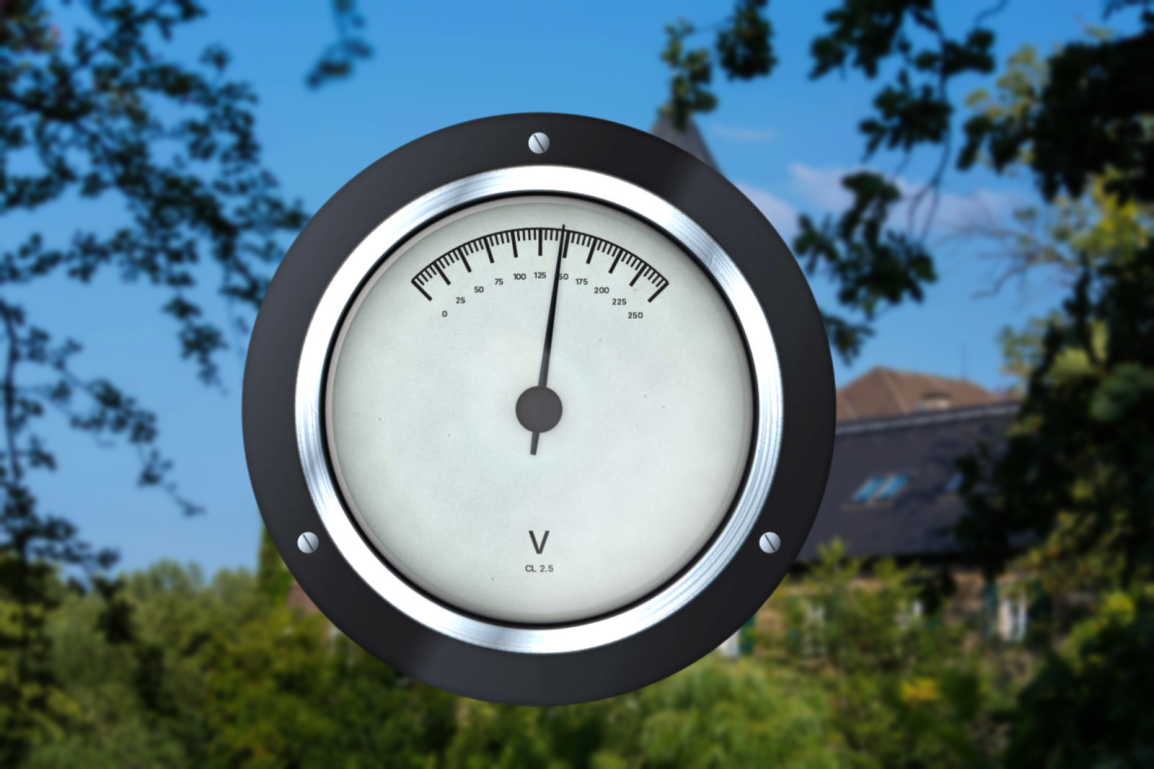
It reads value=145 unit=V
